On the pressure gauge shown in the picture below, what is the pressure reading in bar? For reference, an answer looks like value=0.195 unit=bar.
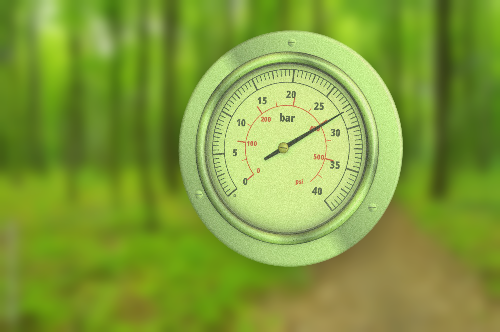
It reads value=28 unit=bar
